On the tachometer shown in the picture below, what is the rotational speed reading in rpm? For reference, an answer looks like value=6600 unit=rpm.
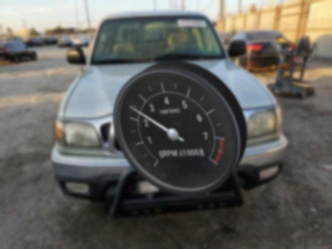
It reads value=2500 unit=rpm
